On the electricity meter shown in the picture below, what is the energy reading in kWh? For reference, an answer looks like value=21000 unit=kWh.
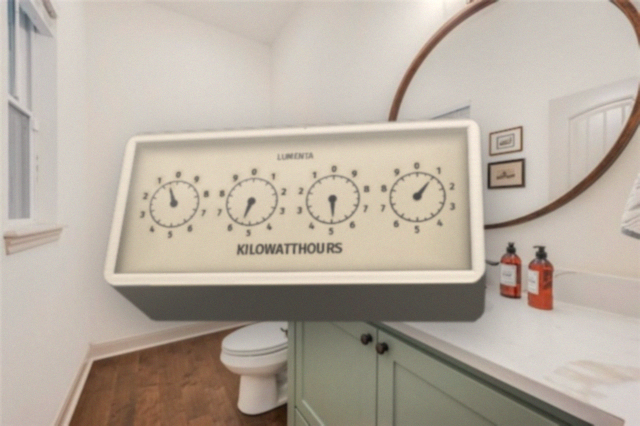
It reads value=551 unit=kWh
